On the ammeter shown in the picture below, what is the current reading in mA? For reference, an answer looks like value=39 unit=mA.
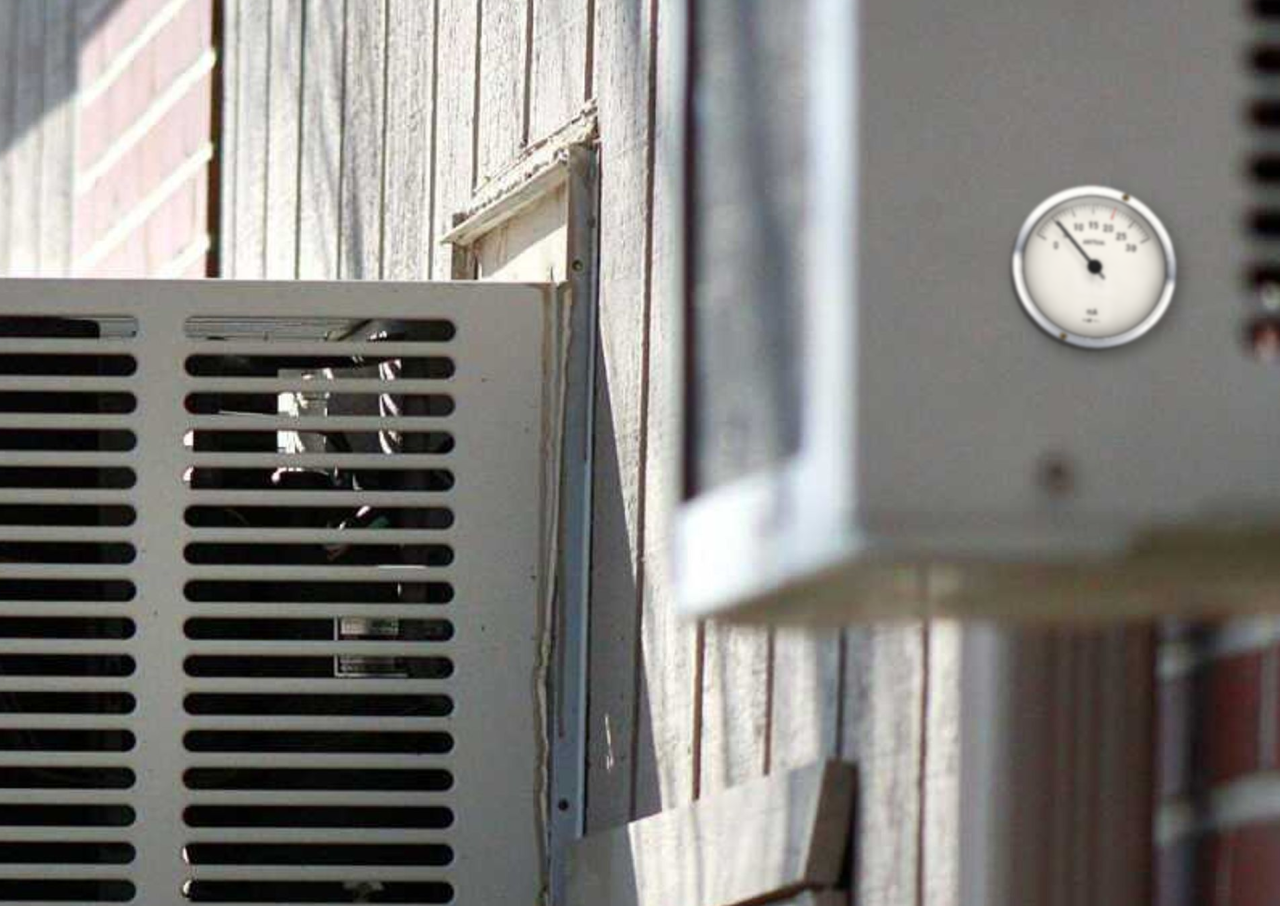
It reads value=5 unit=mA
